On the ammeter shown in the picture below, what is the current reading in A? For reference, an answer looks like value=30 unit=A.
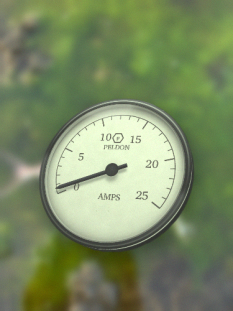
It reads value=0.5 unit=A
